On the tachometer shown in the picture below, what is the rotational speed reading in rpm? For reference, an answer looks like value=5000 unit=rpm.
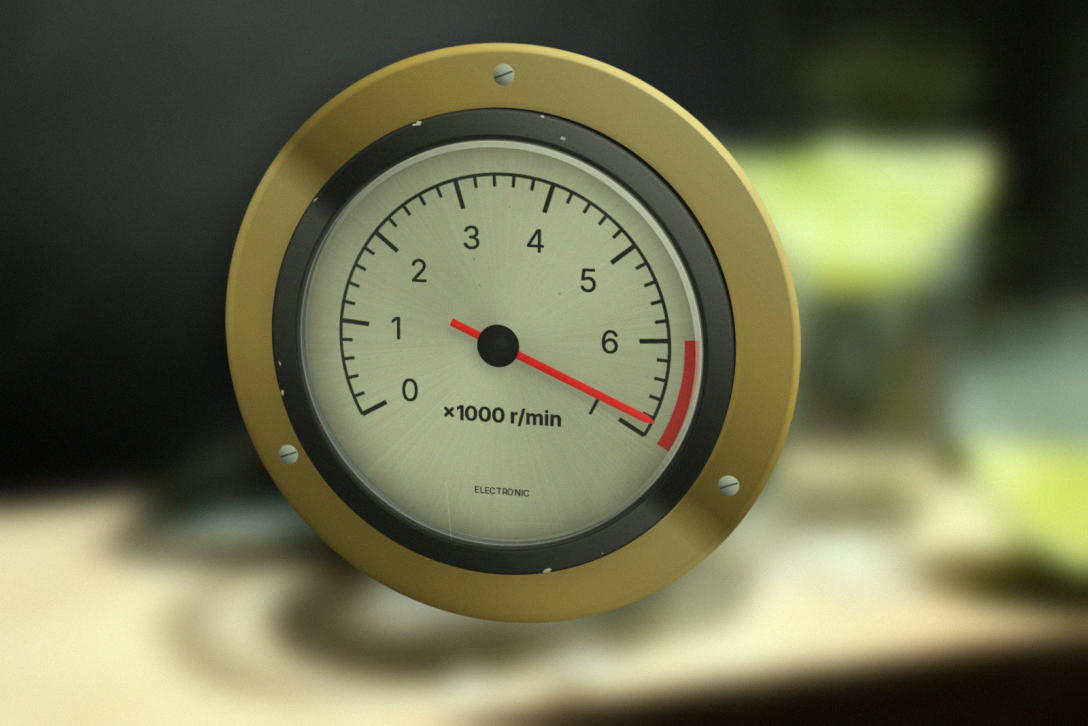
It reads value=6800 unit=rpm
